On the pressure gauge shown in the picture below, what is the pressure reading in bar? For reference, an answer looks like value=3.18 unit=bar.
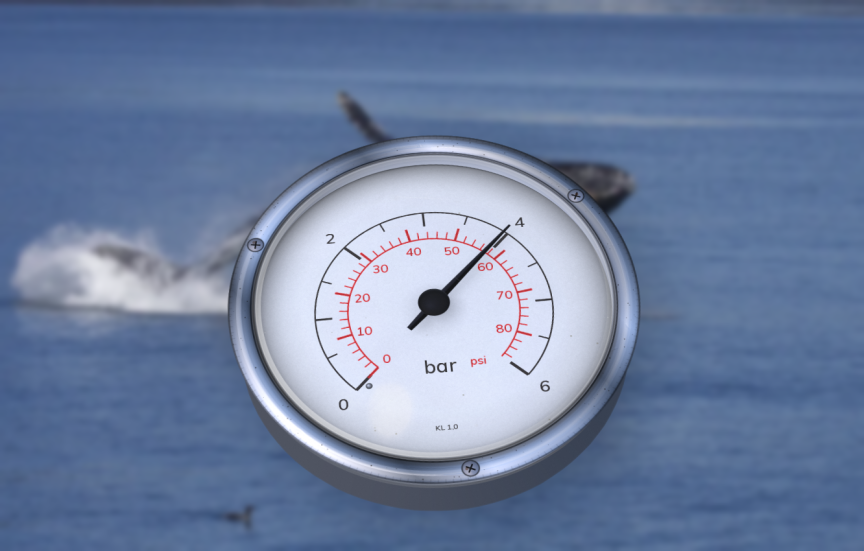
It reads value=4 unit=bar
